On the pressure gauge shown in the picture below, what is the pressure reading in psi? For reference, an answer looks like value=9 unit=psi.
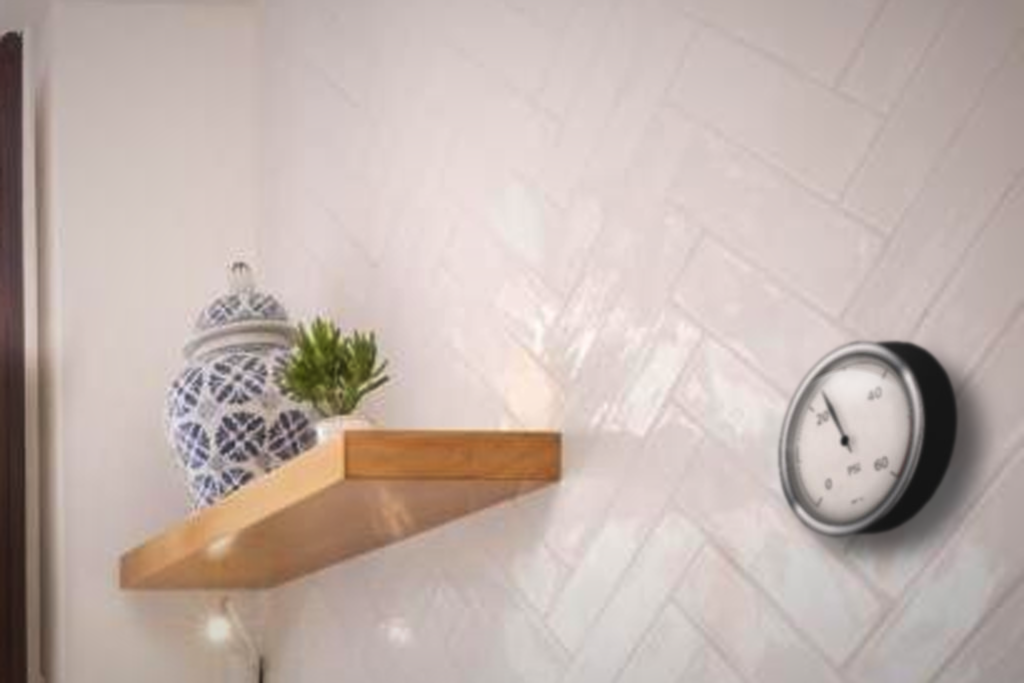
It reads value=25 unit=psi
